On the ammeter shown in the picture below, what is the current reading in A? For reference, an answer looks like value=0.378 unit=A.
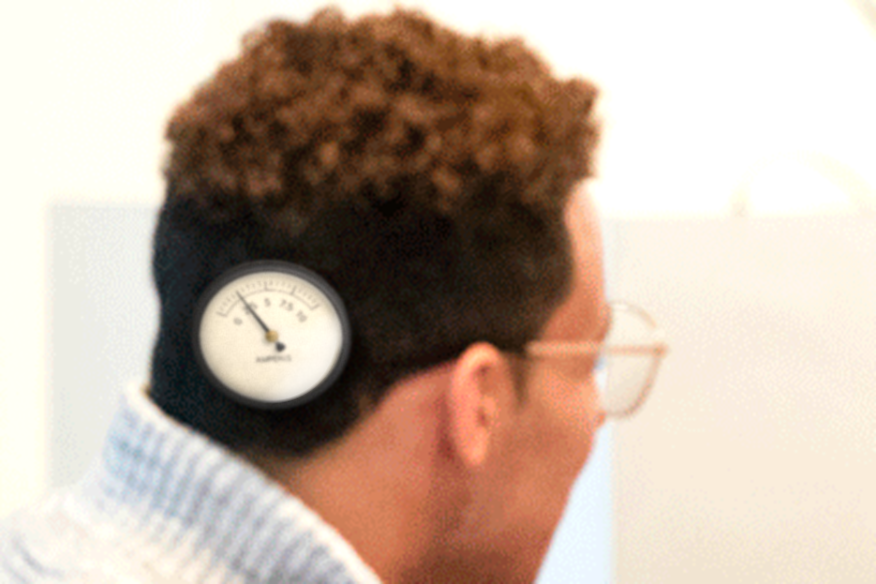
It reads value=2.5 unit=A
